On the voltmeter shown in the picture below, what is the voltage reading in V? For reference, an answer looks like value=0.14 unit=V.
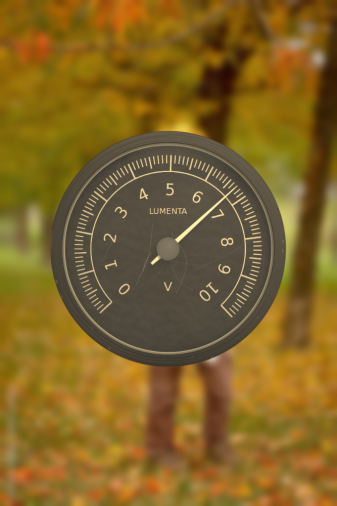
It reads value=6.7 unit=V
